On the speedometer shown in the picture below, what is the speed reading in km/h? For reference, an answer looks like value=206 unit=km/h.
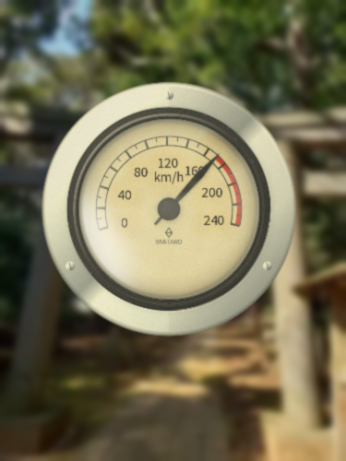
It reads value=170 unit=km/h
